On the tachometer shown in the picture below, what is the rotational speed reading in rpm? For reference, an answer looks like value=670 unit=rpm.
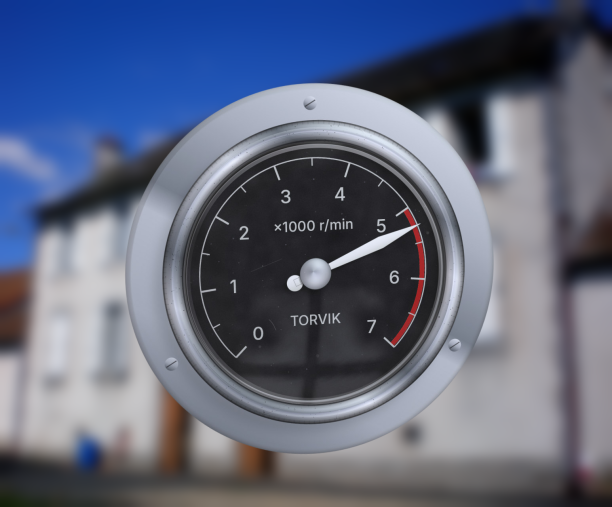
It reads value=5250 unit=rpm
